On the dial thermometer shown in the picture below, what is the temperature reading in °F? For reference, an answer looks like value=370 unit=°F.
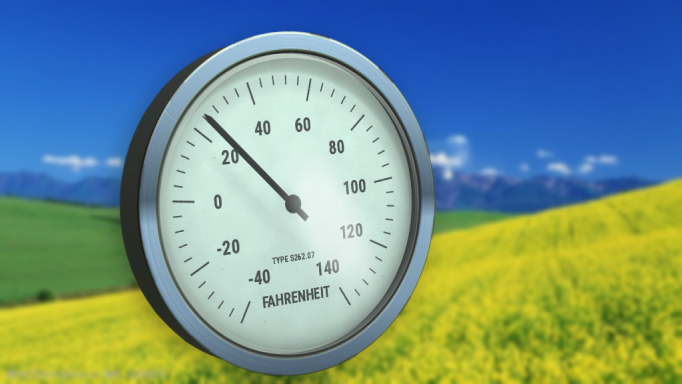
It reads value=24 unit=°F
